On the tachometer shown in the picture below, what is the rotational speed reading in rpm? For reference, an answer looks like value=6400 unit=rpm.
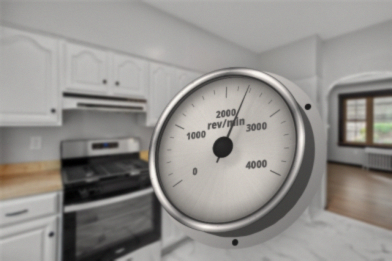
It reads value=2400 unit=rpm
